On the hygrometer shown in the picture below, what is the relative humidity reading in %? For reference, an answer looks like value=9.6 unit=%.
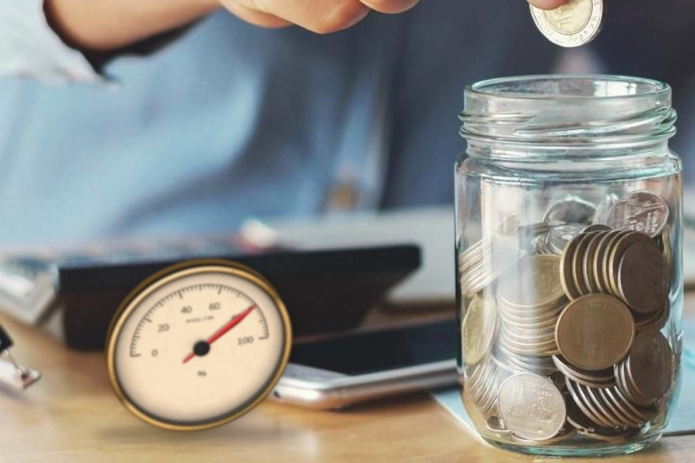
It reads value=80 unit=%
